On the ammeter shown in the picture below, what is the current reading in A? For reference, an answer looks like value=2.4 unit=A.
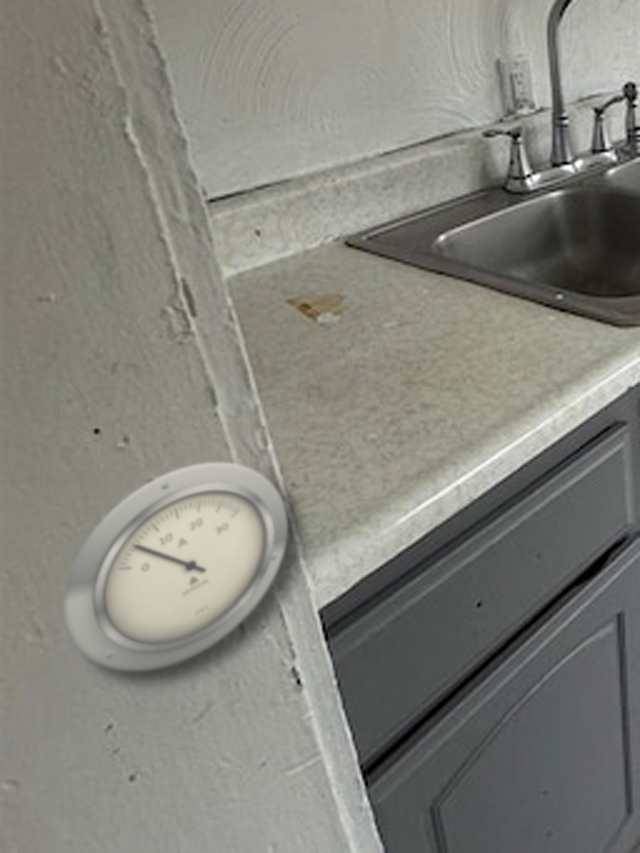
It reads value=5 unit=A
